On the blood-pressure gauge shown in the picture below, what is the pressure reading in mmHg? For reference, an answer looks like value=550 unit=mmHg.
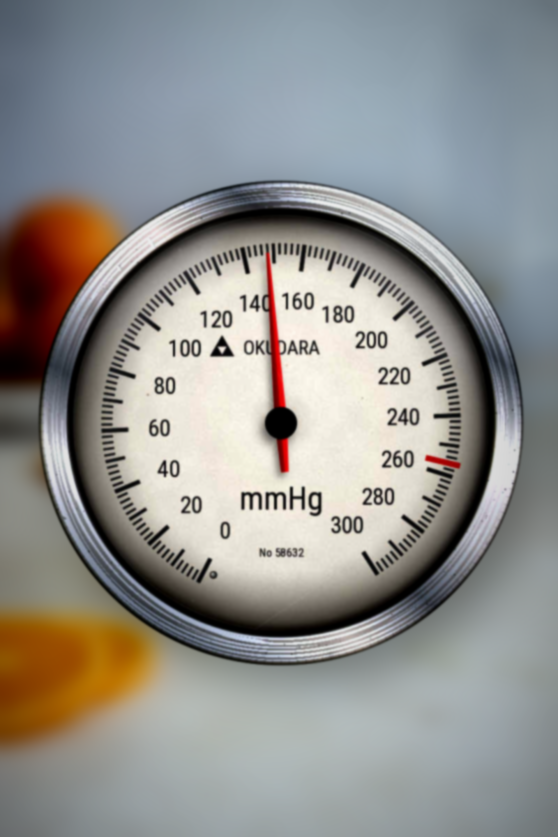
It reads value=148 unit=mmHg
